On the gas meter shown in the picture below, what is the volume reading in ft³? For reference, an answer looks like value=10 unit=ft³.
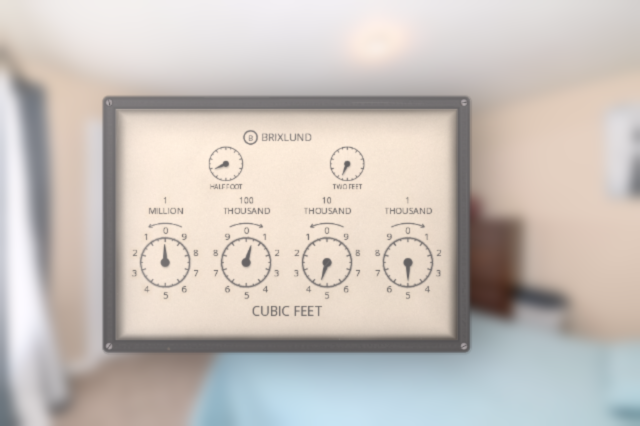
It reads value=4500 unit=ft³
